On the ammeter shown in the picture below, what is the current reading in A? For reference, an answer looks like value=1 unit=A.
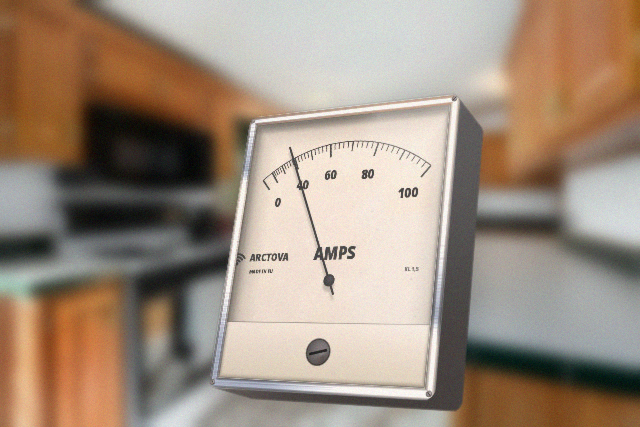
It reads value=40 unit=A
